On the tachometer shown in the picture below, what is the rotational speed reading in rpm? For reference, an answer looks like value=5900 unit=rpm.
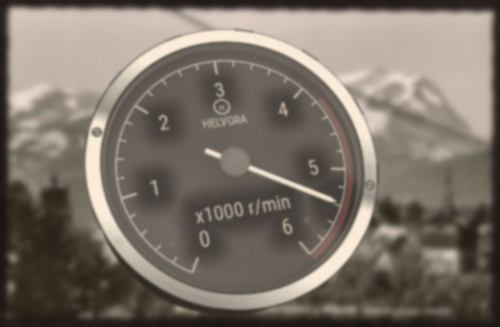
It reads value=5400 unit=rpm
